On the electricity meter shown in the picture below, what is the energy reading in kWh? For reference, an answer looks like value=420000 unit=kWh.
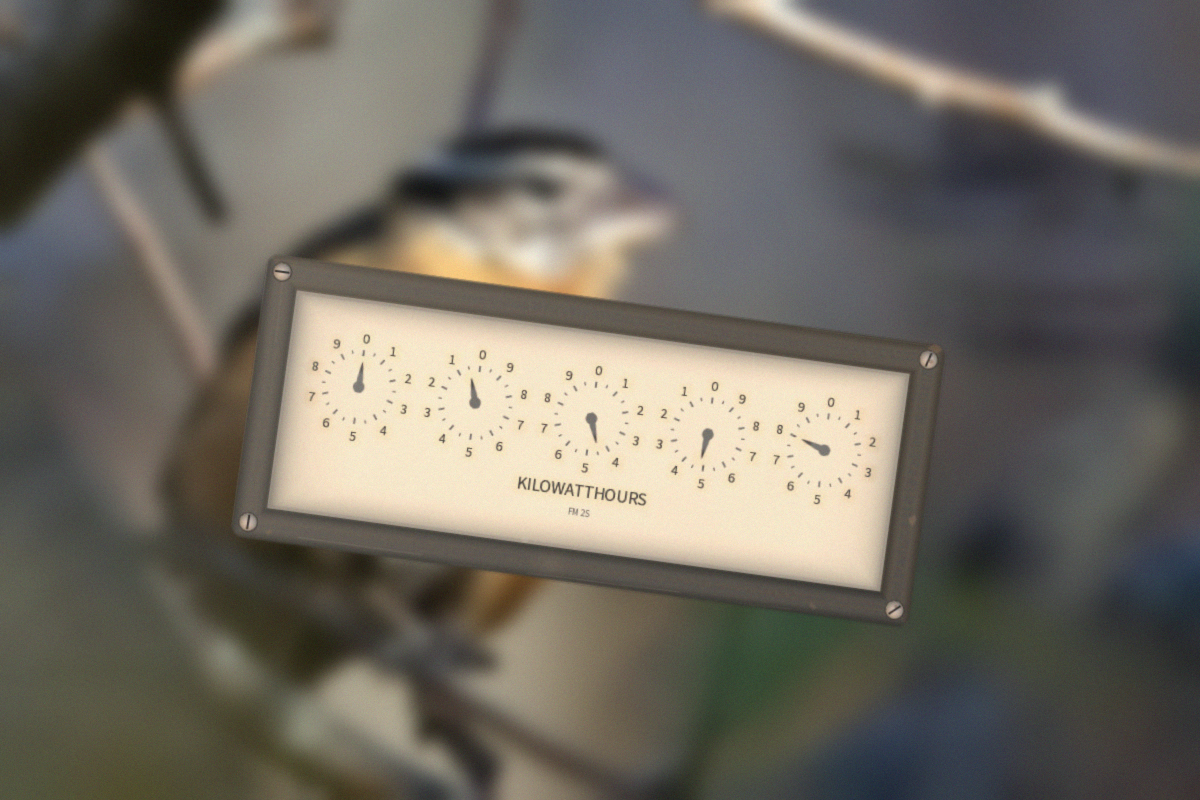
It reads value=448 unit=kWh
